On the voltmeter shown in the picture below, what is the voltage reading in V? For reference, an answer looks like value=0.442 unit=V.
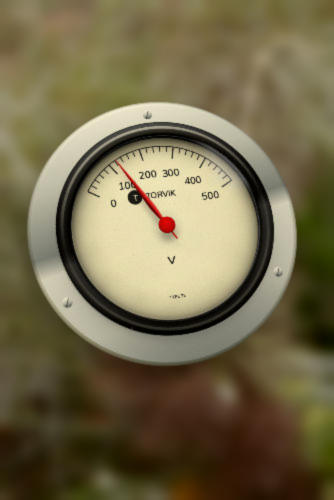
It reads value=120 unit=V
